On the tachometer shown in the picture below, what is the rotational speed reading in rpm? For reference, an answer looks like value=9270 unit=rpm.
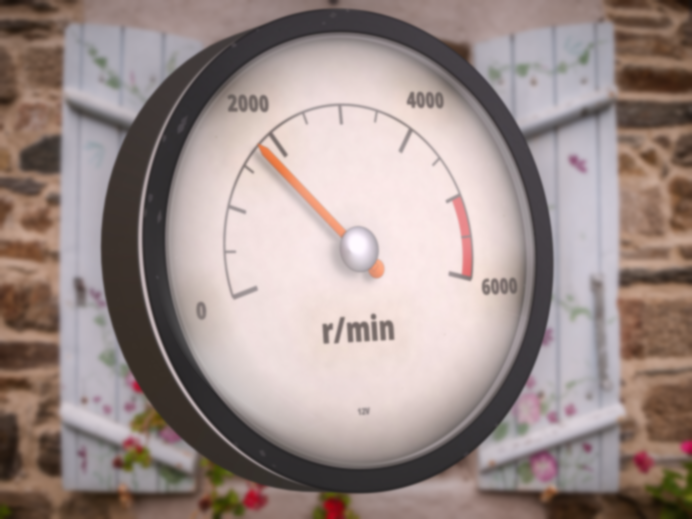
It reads value=1750 unit=rpm
